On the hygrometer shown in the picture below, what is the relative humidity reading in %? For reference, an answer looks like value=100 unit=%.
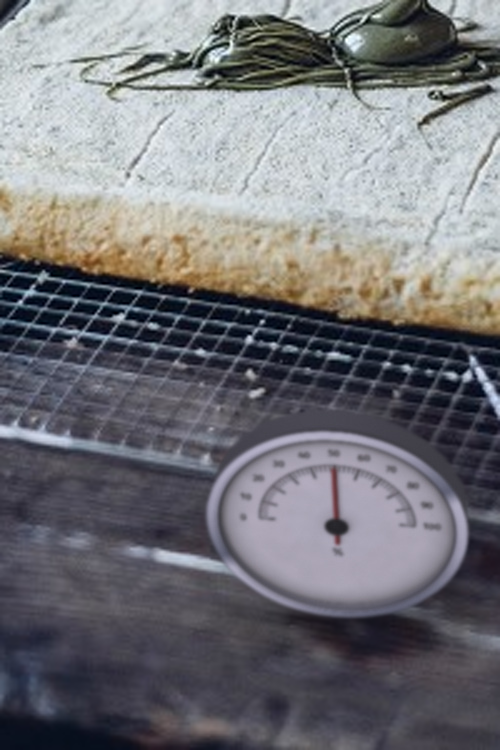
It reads value=50 unit=%
